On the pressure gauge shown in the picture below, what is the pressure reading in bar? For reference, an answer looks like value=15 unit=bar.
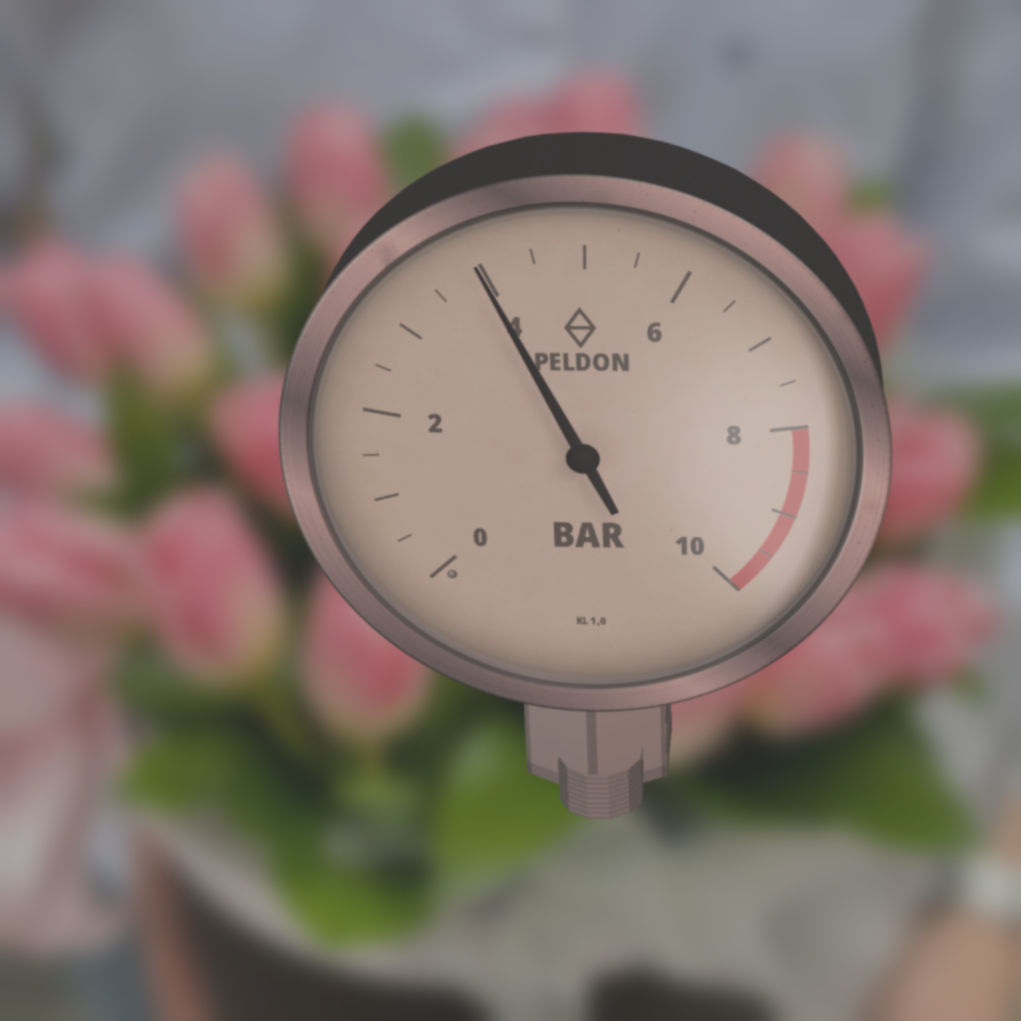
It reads value=4 unit=bar
